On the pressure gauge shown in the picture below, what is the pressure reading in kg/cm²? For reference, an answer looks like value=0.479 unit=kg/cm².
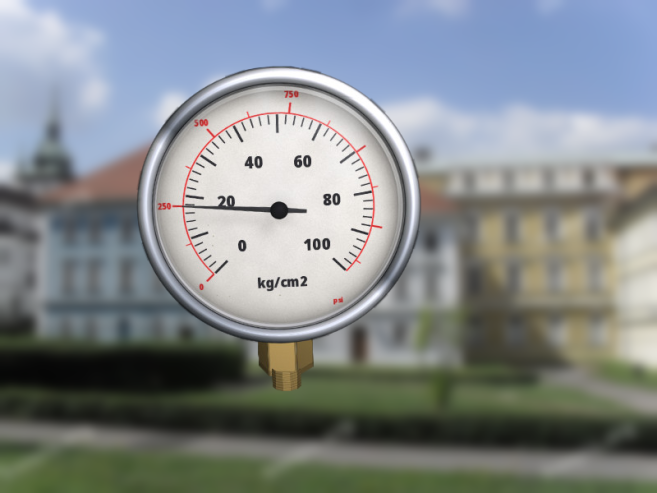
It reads value=18 unit=kg/cm²
